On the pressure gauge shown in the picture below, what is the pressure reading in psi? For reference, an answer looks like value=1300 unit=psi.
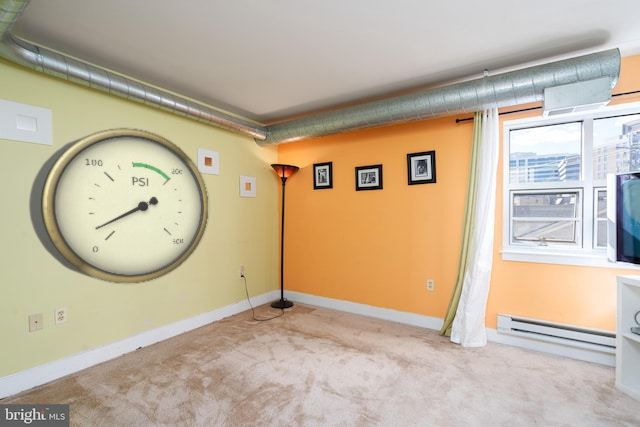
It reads value=20 unit=psi
